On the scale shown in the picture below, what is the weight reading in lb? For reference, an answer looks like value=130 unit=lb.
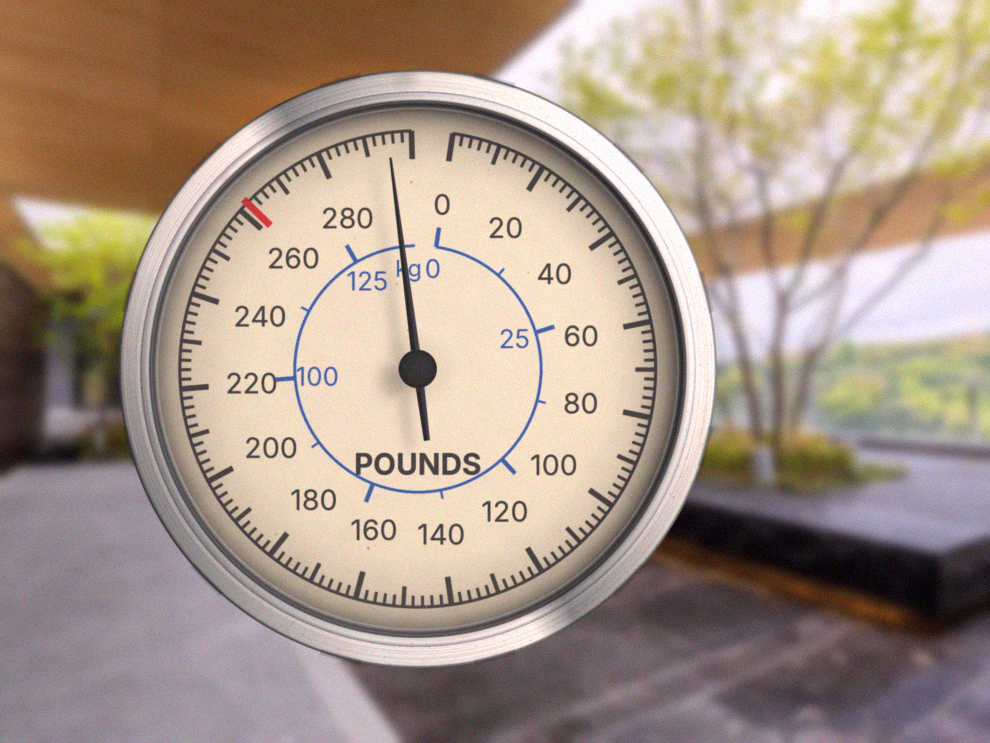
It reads value=295 unit=lb
